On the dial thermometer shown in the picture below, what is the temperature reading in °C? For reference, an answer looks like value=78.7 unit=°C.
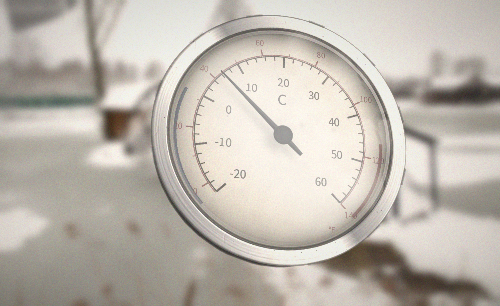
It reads value=6 unit=°C
